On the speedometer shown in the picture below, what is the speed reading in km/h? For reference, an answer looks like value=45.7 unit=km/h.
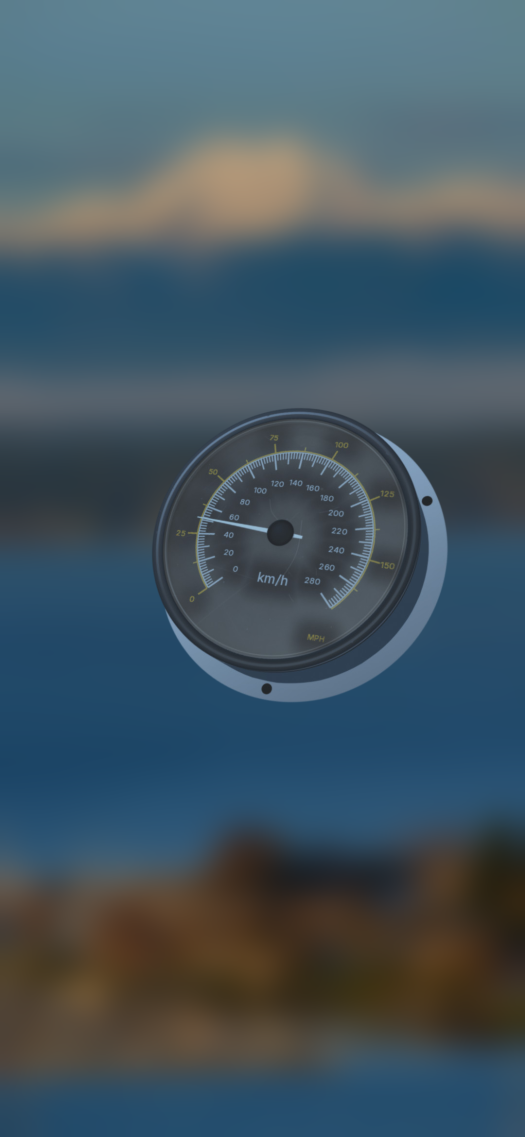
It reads value=50 unit=km/h
